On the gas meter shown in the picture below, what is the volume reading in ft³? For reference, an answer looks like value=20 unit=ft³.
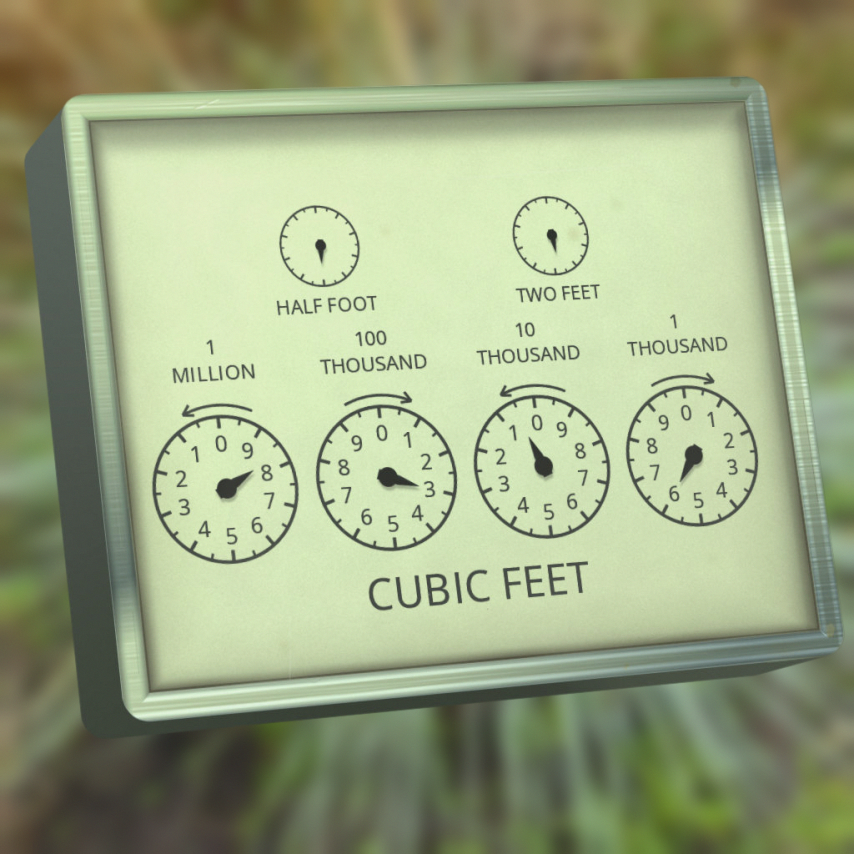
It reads value=830600 unit=ft³
